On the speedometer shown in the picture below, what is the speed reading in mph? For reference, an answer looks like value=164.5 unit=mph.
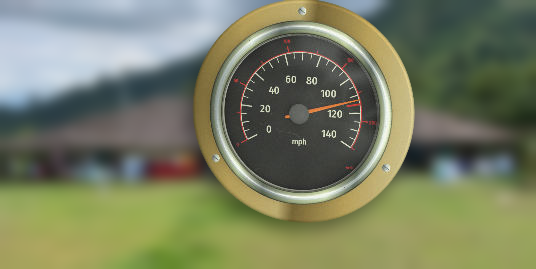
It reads value=112.5 unit=mph
